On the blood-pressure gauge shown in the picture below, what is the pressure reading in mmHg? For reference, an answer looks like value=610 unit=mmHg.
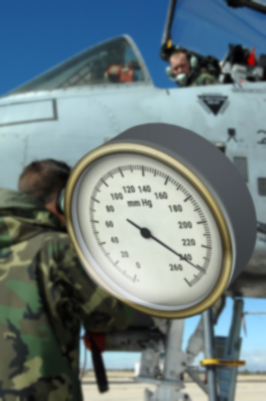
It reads value=240 unit=mmHg
